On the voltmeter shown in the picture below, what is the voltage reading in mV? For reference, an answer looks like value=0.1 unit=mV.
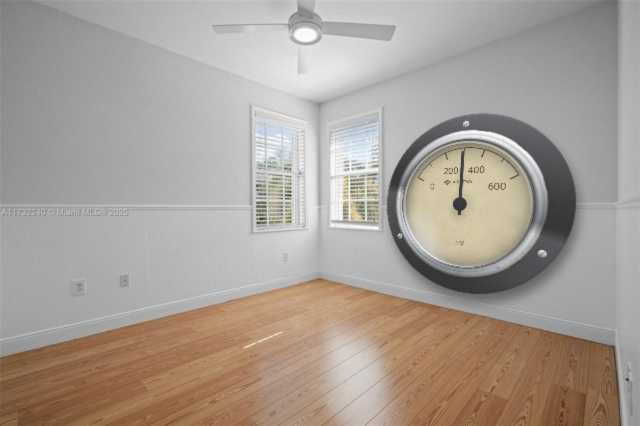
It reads value=300 unit=mV
